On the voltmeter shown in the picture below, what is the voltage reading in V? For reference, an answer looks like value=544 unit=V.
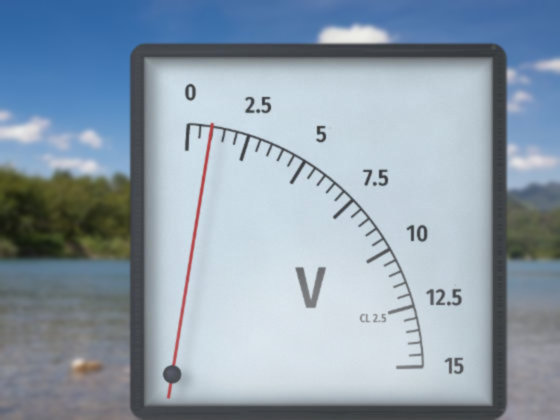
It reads value=1 unit=V
